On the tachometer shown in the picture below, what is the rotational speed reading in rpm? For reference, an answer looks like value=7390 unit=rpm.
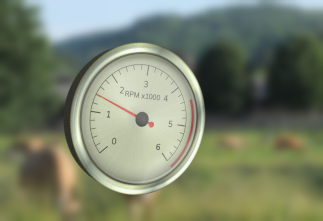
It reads value=1400 unit=rpm
